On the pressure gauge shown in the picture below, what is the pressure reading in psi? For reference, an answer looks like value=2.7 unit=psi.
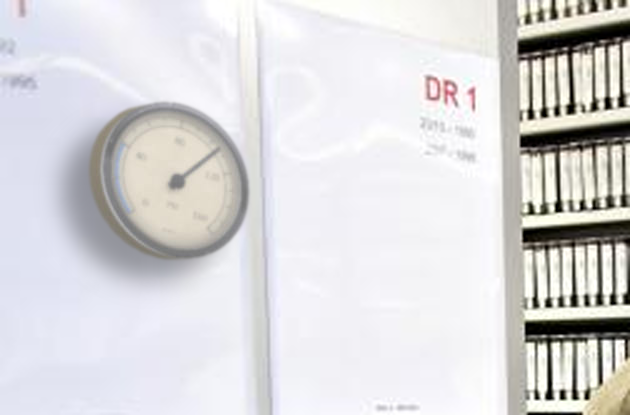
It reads value=105 unit=psi
